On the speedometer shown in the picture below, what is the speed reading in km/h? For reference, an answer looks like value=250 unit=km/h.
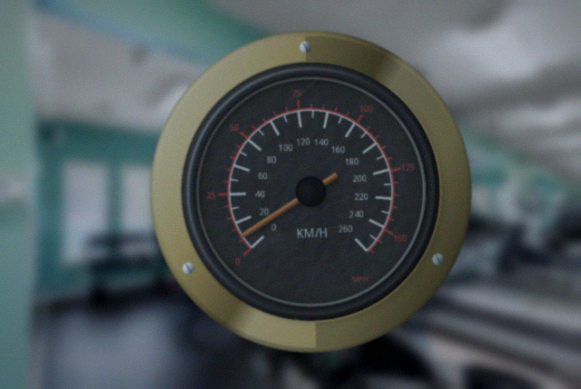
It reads value=10 unit=km/h
